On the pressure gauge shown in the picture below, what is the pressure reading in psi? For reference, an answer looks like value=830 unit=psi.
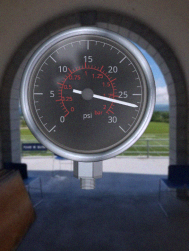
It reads value=26.5 unit=psi
